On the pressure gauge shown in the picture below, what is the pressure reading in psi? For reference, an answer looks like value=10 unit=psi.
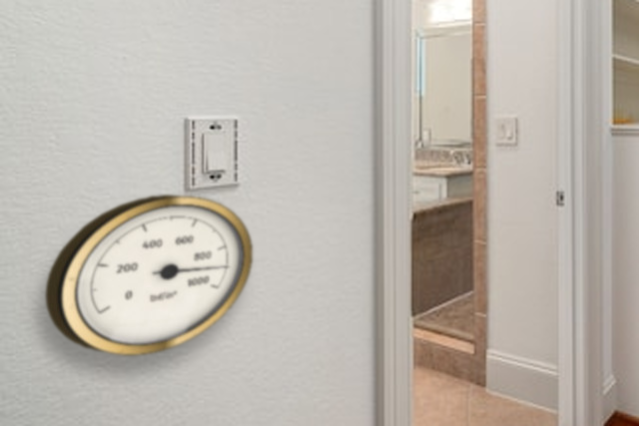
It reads value=900 unit=psi
